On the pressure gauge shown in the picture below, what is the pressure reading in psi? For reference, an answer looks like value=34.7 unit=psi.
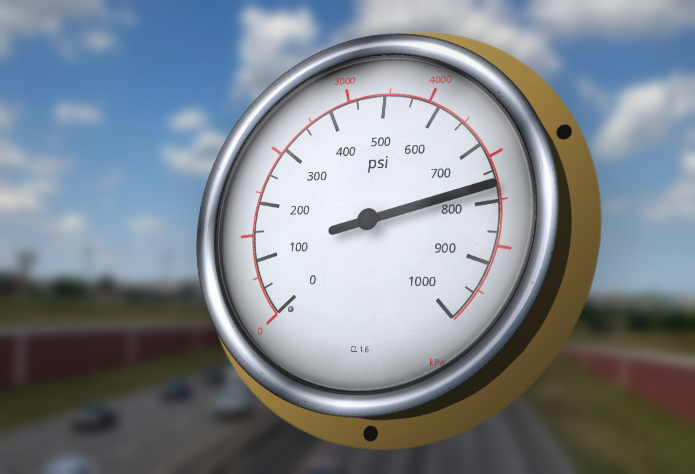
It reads value=775 unit=psi
